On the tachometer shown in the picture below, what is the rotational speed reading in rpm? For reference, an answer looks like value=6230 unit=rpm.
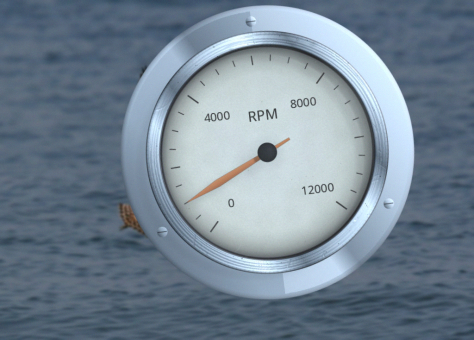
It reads value=1000 unit=rpm
